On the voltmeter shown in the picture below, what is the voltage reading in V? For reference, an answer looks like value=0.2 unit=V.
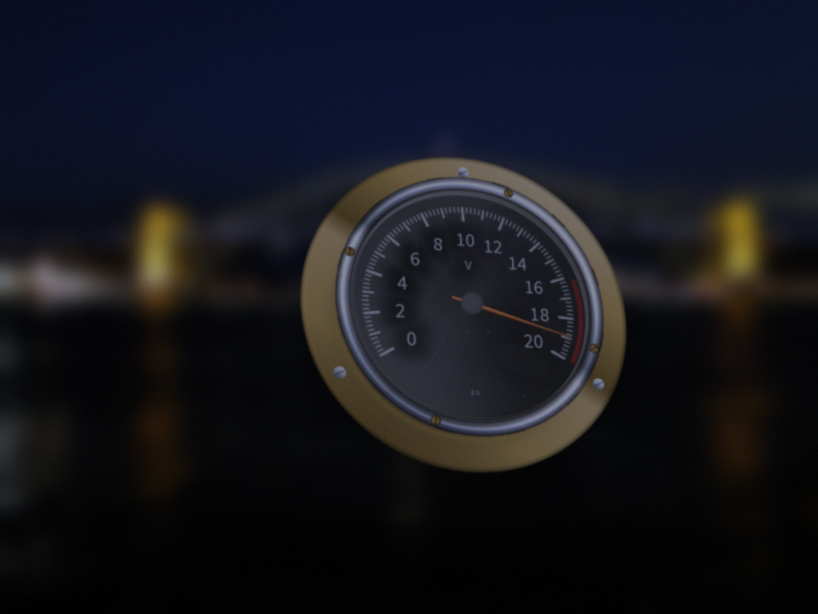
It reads value=19 unit=V
